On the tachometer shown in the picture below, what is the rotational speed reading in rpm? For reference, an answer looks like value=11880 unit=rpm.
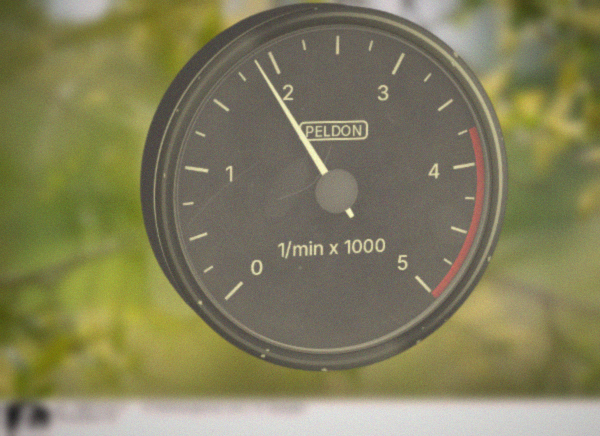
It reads value=1875 unit=rpm
